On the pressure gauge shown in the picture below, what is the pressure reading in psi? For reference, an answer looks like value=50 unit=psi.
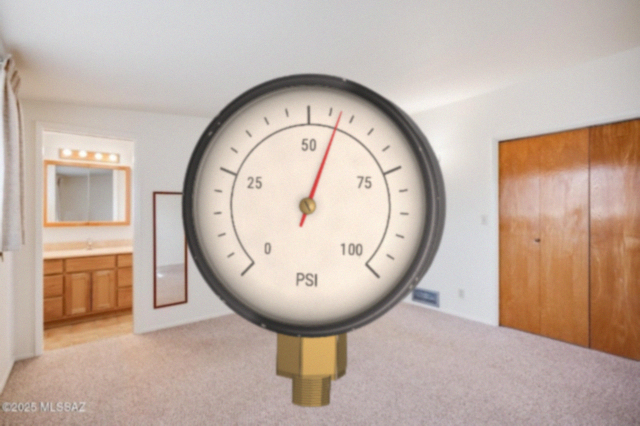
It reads value=57.5 unit=psi
